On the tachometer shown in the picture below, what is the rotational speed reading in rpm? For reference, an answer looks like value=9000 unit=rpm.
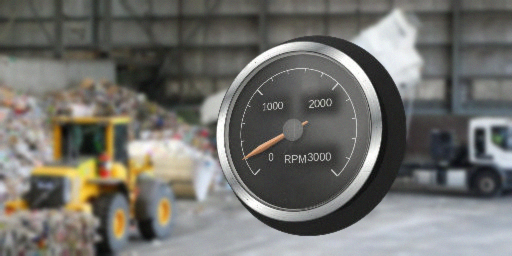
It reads value=200 unit=rpm
